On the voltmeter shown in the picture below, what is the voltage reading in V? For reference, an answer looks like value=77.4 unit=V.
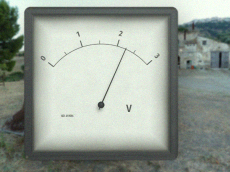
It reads value=2.25 unit=V
